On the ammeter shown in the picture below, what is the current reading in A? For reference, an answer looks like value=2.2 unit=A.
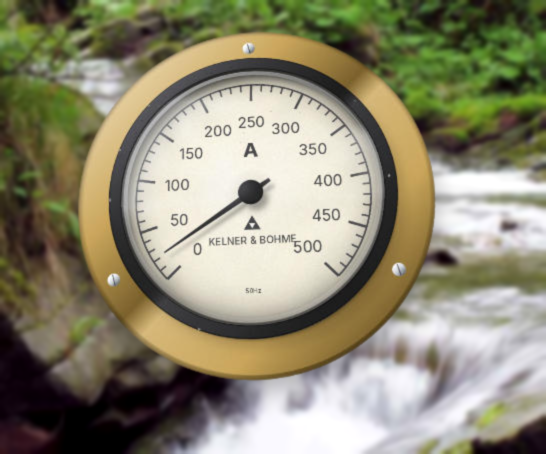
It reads value=20 unit=A
